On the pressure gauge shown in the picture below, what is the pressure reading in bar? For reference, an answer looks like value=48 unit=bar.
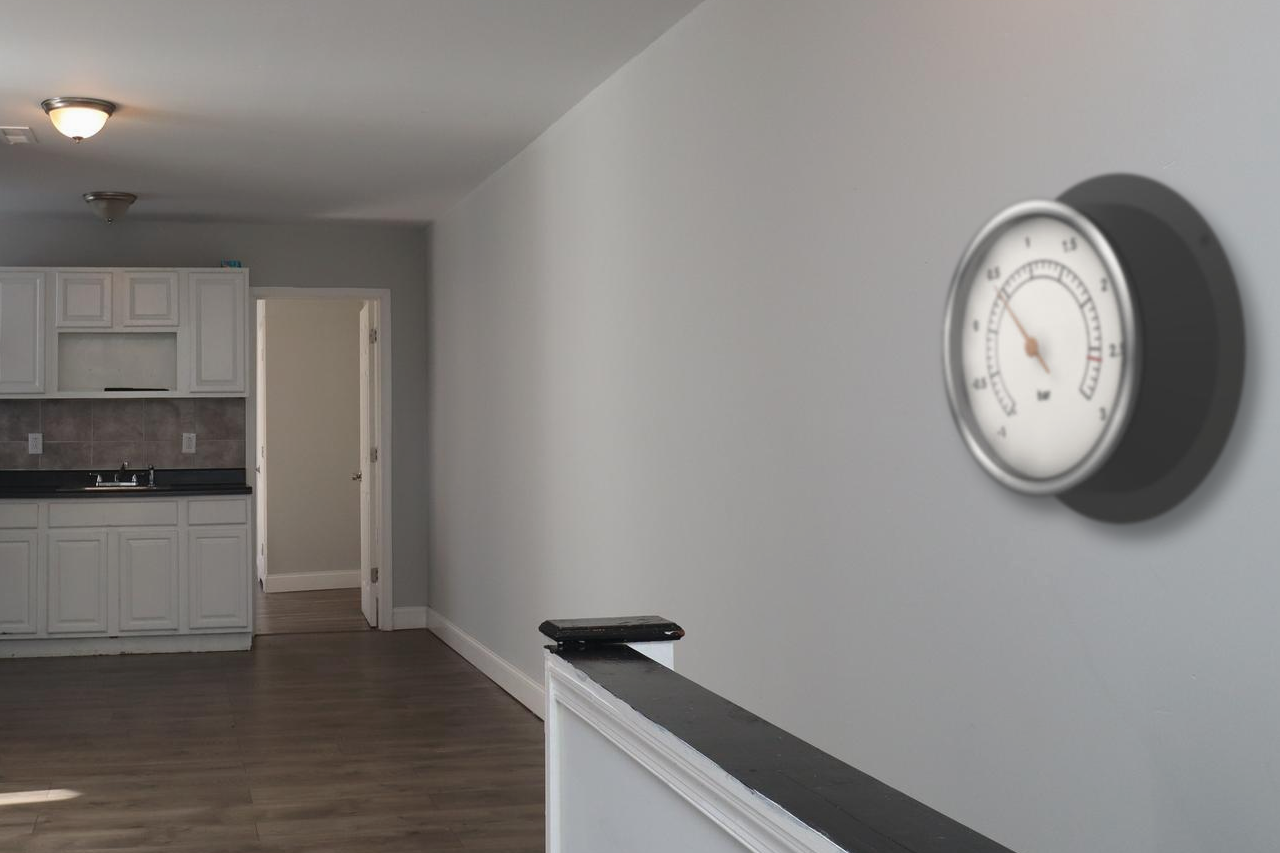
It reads value=0.5 unit=bar
